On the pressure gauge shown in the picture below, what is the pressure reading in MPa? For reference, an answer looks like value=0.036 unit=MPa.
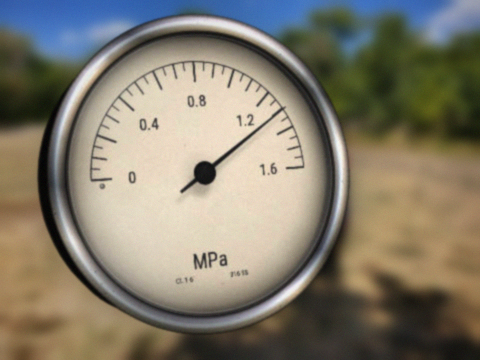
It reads value=1.3 unit=MPa
